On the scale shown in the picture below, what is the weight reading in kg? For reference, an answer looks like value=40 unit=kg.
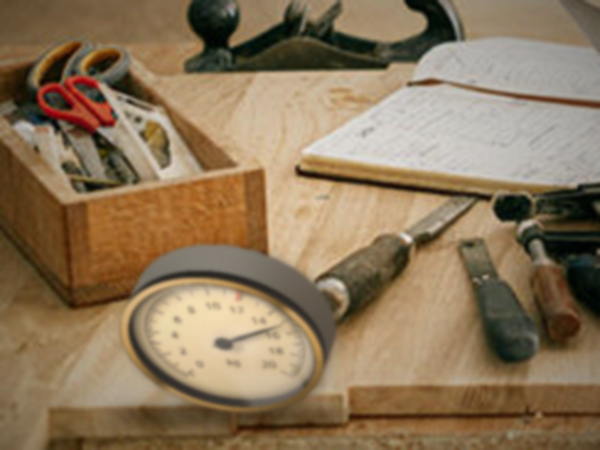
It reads value=15 unit=kg
